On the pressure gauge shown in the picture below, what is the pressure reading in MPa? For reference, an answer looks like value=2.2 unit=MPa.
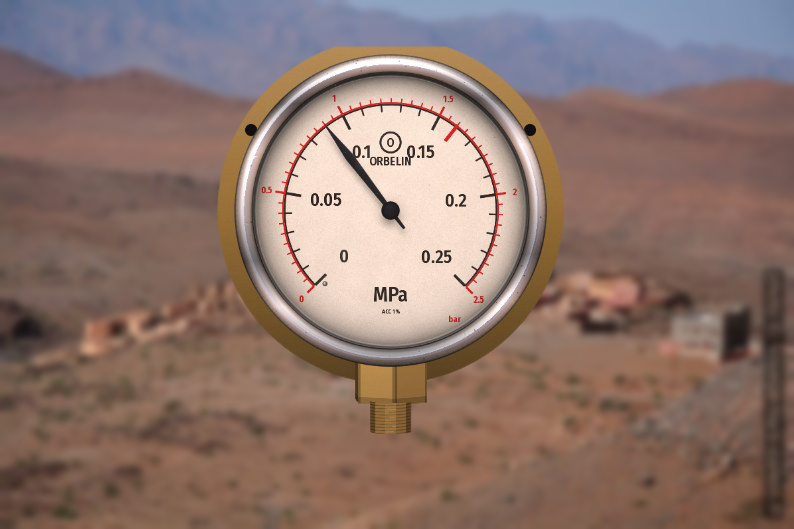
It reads value=0.09 unit=MPa
